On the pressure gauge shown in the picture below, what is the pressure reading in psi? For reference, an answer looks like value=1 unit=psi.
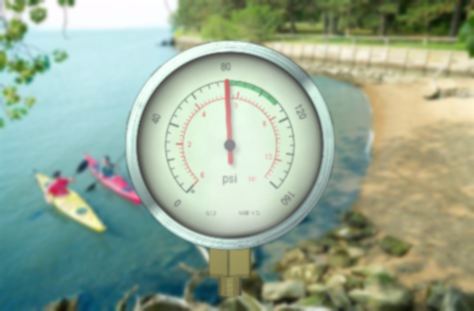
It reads value=80 unit=psi
